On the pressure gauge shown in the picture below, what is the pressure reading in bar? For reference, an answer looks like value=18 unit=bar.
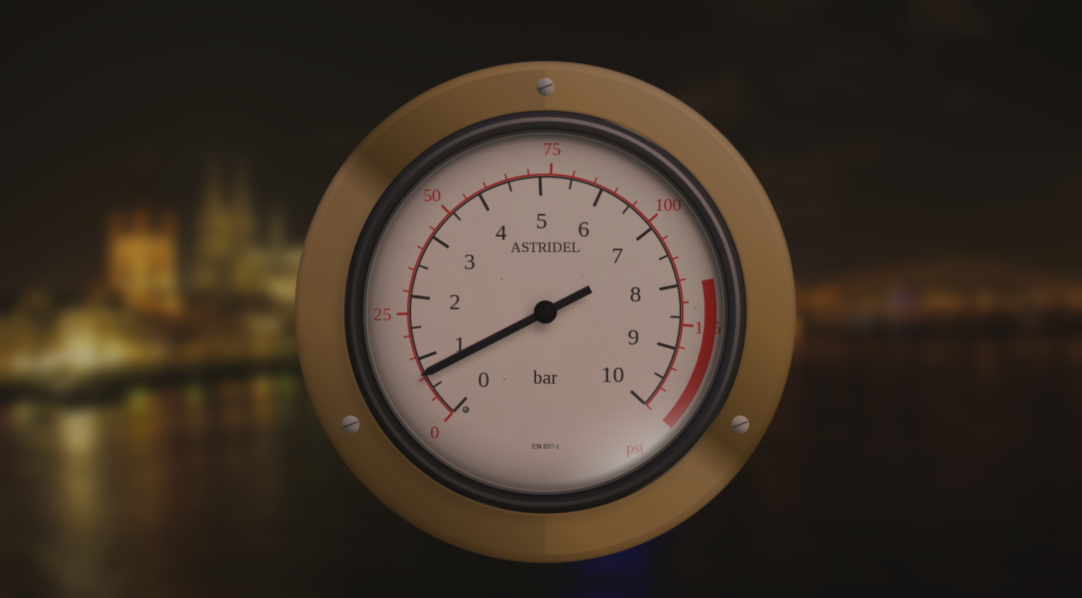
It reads value=0.75 unit=bar
